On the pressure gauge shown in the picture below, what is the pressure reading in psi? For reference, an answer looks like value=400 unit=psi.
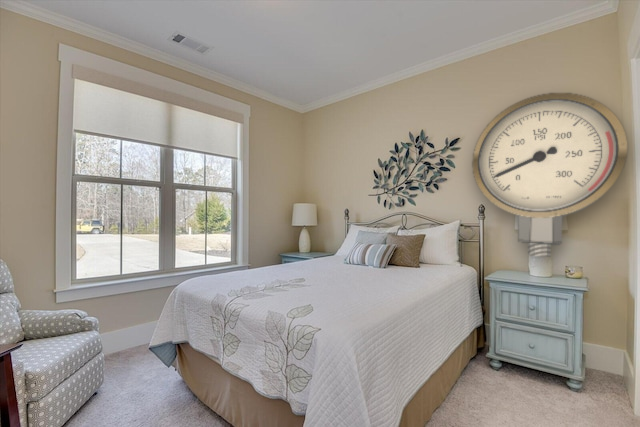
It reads value=25 unit=psi
